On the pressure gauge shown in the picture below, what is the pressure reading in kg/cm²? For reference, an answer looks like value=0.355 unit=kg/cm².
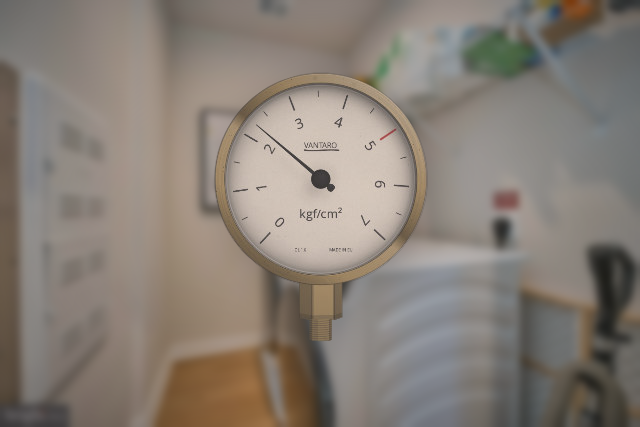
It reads value=2.25 unit=kg/cm²
